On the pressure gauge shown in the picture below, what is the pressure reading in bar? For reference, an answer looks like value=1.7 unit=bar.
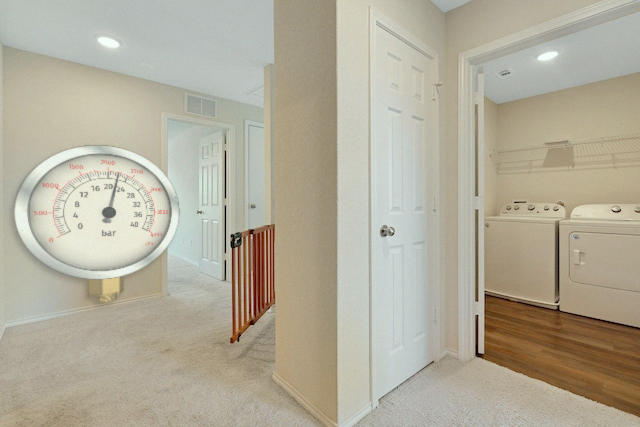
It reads value=22 unit=bar
